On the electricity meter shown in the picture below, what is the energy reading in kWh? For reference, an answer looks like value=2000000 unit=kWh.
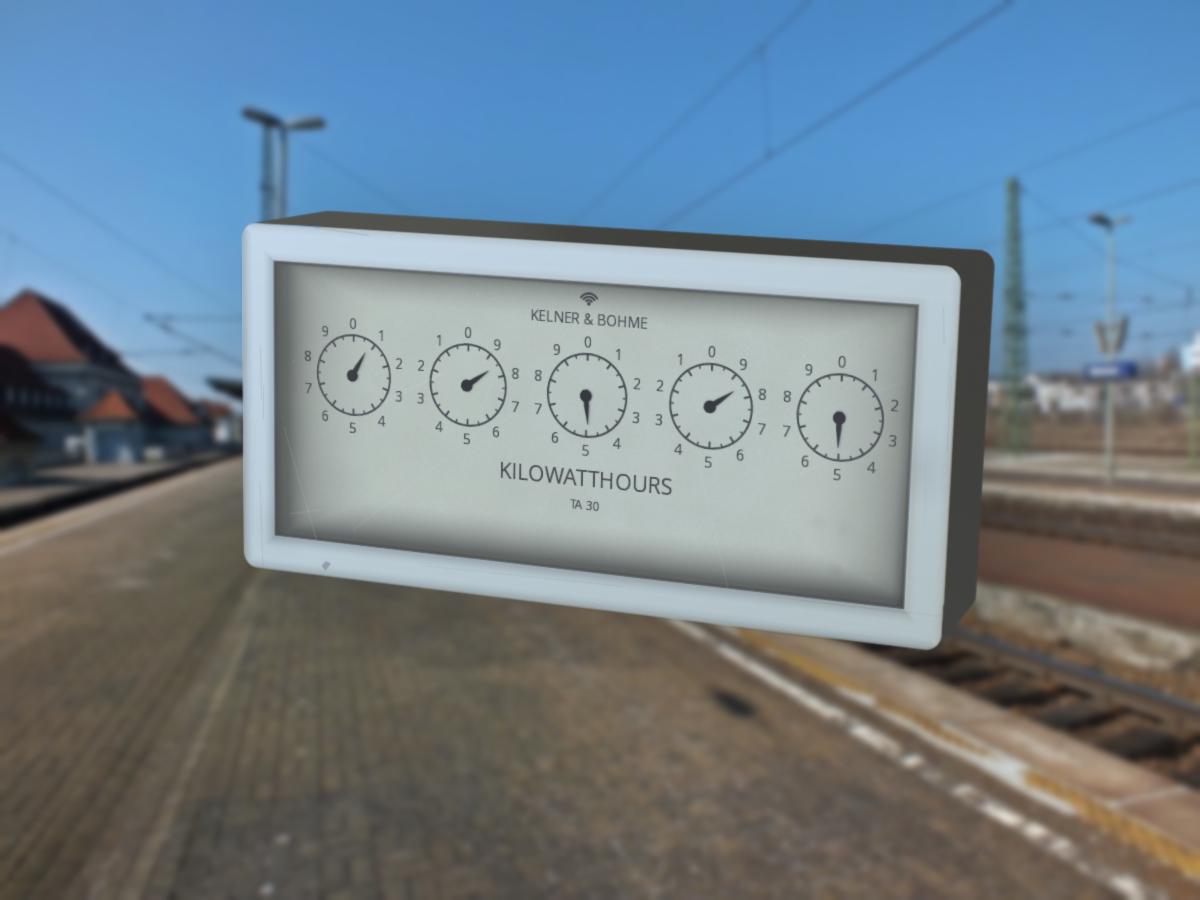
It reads value=8485 unit=kWh
